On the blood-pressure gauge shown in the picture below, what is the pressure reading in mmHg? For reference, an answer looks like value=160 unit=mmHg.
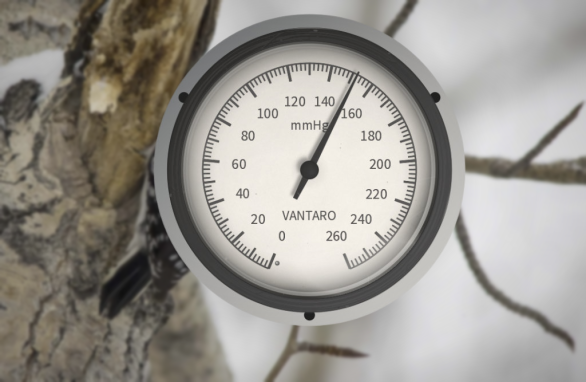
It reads value=152 unit=mmHg
